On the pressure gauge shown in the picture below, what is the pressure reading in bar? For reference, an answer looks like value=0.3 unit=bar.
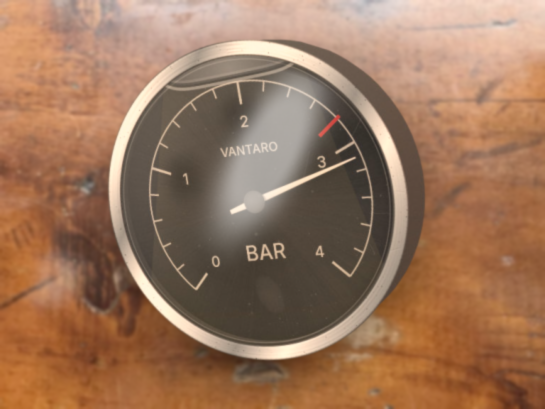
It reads value=3.1 unit=bar
